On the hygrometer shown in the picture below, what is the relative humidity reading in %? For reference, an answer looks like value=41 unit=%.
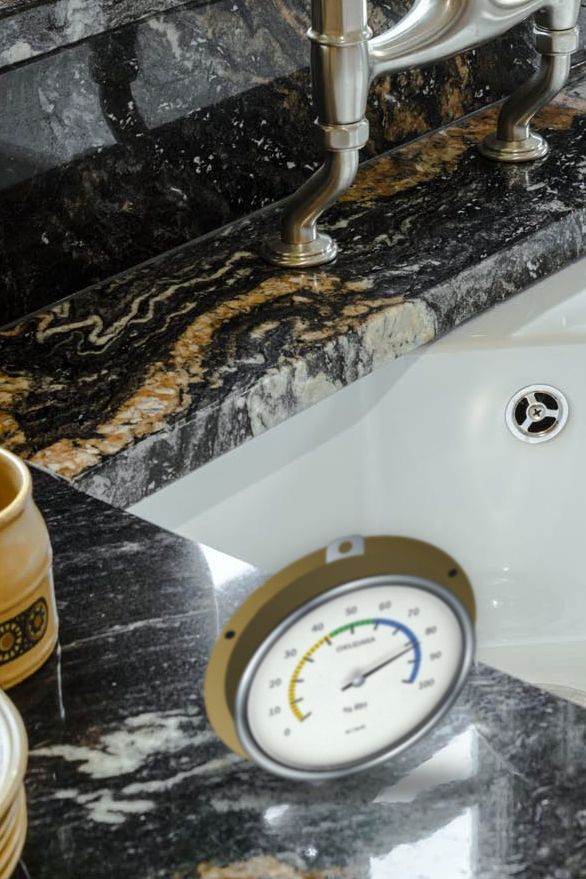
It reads value=80 unit=%
